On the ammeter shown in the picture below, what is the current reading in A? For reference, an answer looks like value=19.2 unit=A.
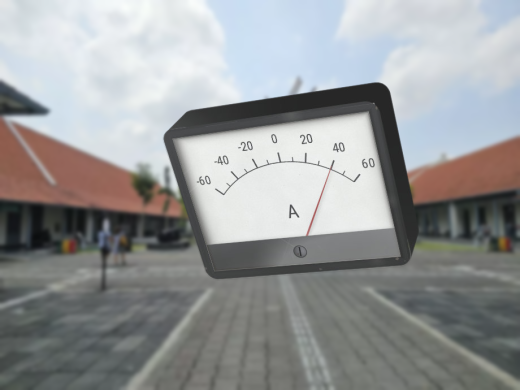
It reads value=40 unit=A
